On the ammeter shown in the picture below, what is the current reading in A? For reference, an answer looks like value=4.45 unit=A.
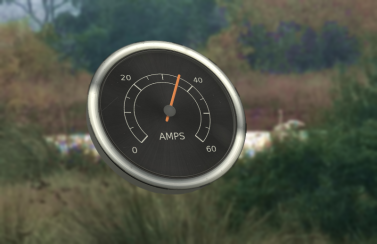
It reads value=35 unit=A
